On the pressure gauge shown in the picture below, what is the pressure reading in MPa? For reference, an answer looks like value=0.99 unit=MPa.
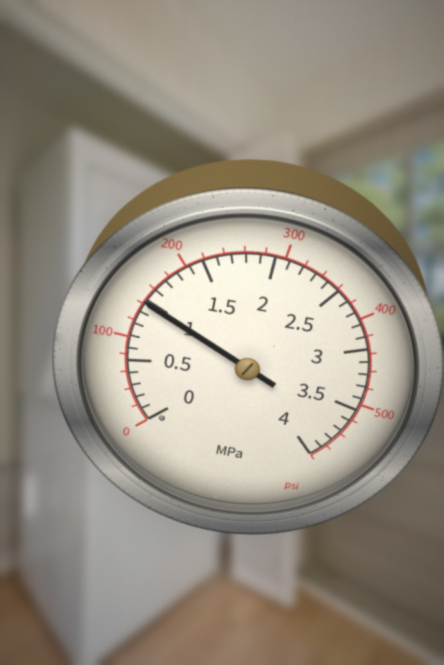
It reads value=1 unit=MPa
